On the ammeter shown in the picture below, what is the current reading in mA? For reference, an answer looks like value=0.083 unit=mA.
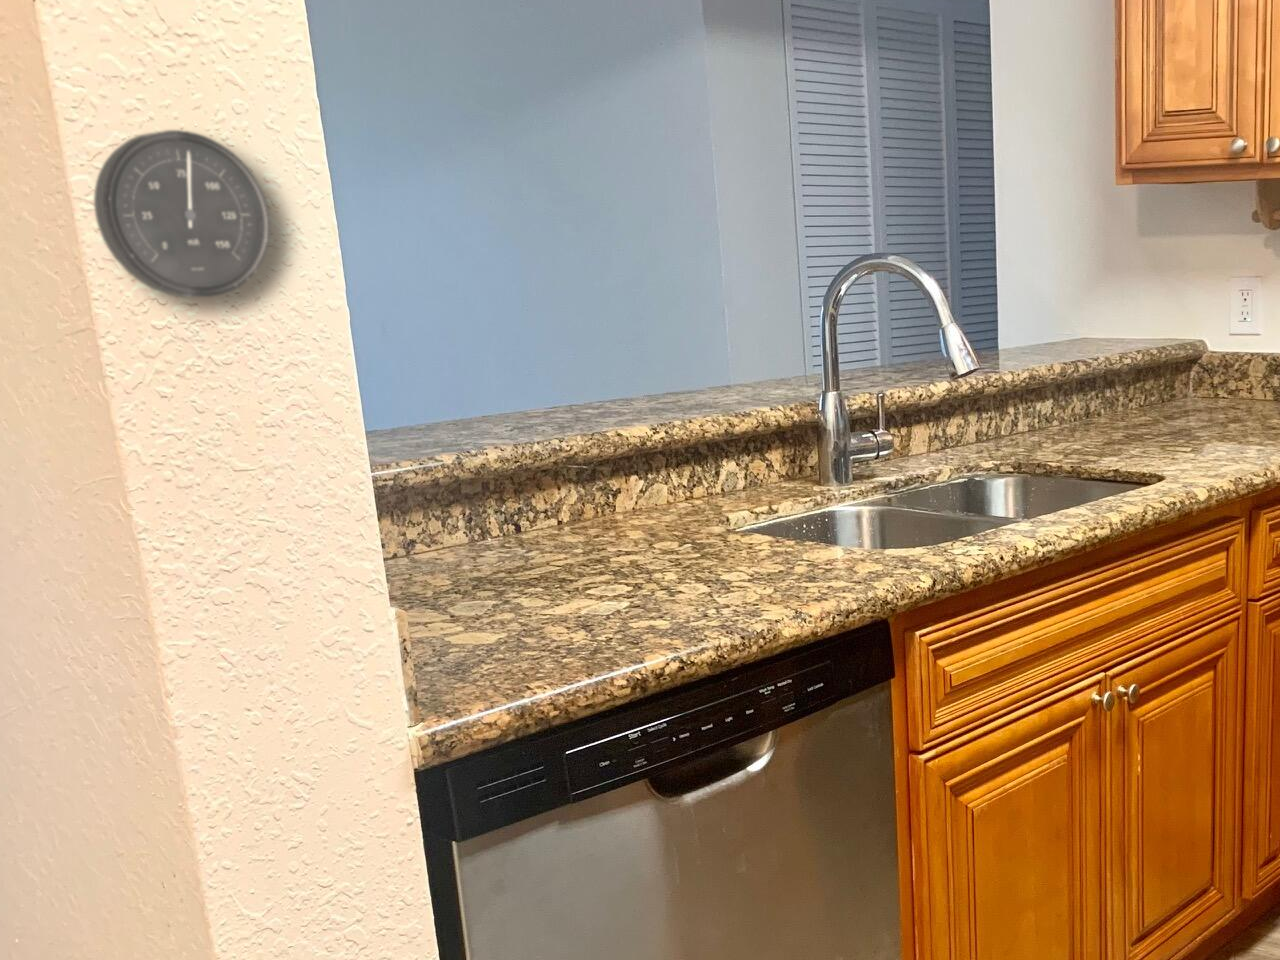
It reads value=80 unit=mA
